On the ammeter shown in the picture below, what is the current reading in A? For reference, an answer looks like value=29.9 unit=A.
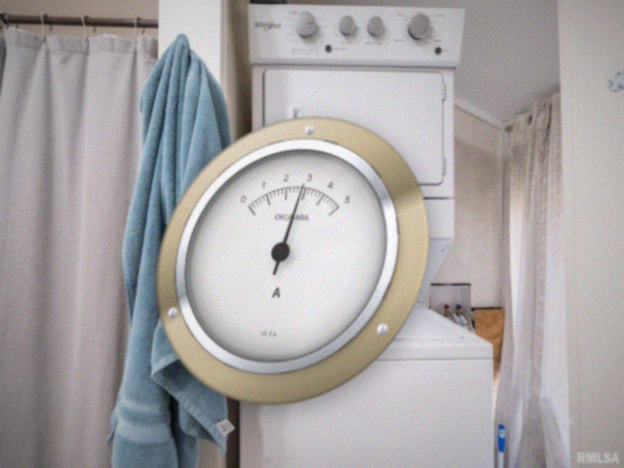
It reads value=3 unit=A
